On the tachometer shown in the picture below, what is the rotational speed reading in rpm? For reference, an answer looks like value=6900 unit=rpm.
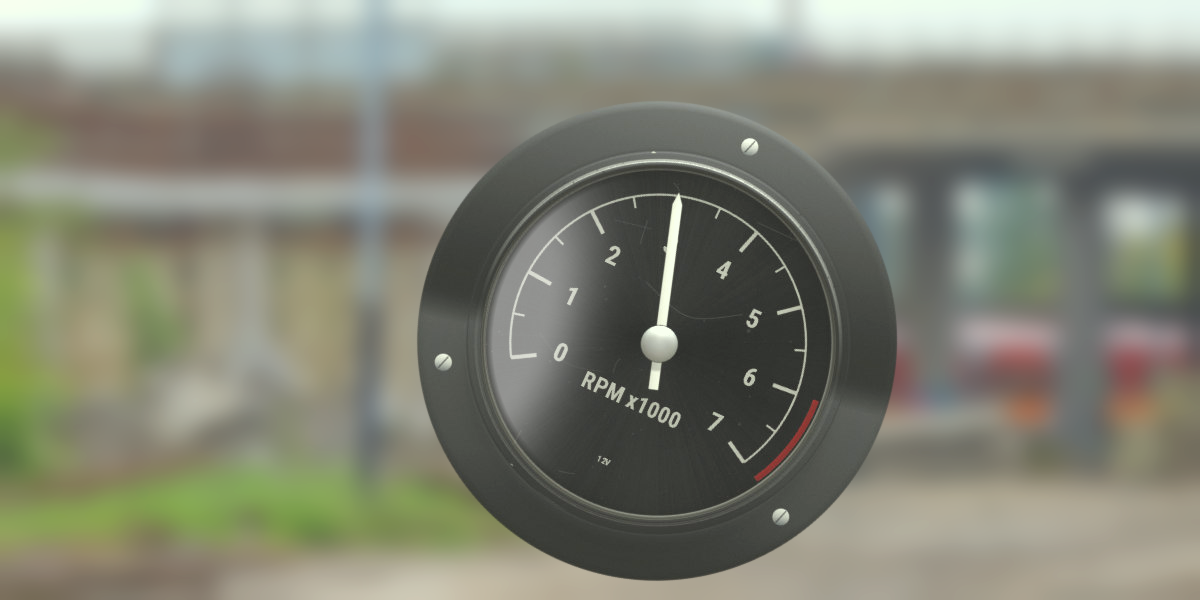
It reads value=3000 unit=rpm
